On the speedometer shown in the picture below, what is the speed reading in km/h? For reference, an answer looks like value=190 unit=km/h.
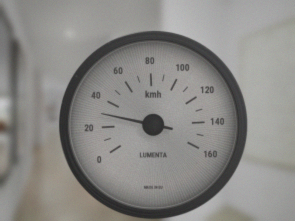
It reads value=30 unit=km/h
